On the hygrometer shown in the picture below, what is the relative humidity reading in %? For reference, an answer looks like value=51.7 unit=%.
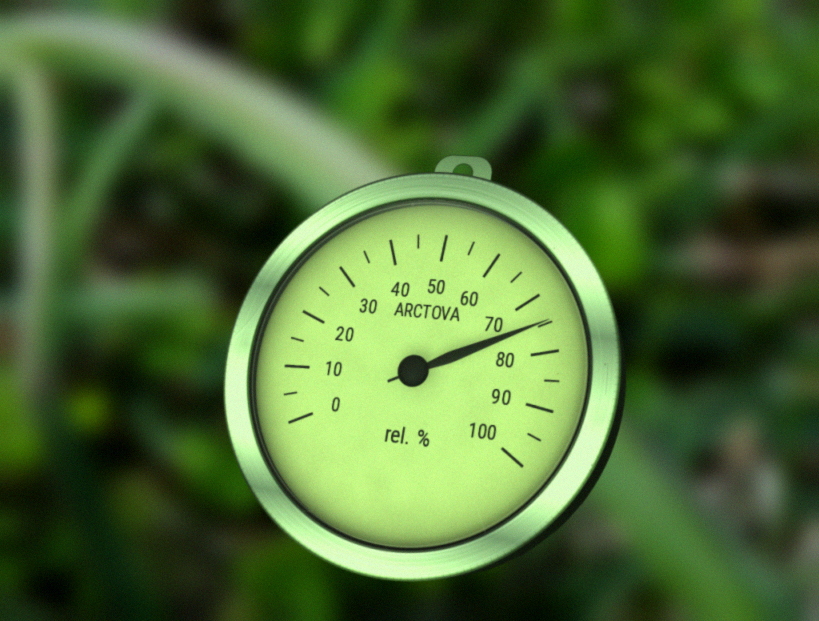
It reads value=75 unit=%
